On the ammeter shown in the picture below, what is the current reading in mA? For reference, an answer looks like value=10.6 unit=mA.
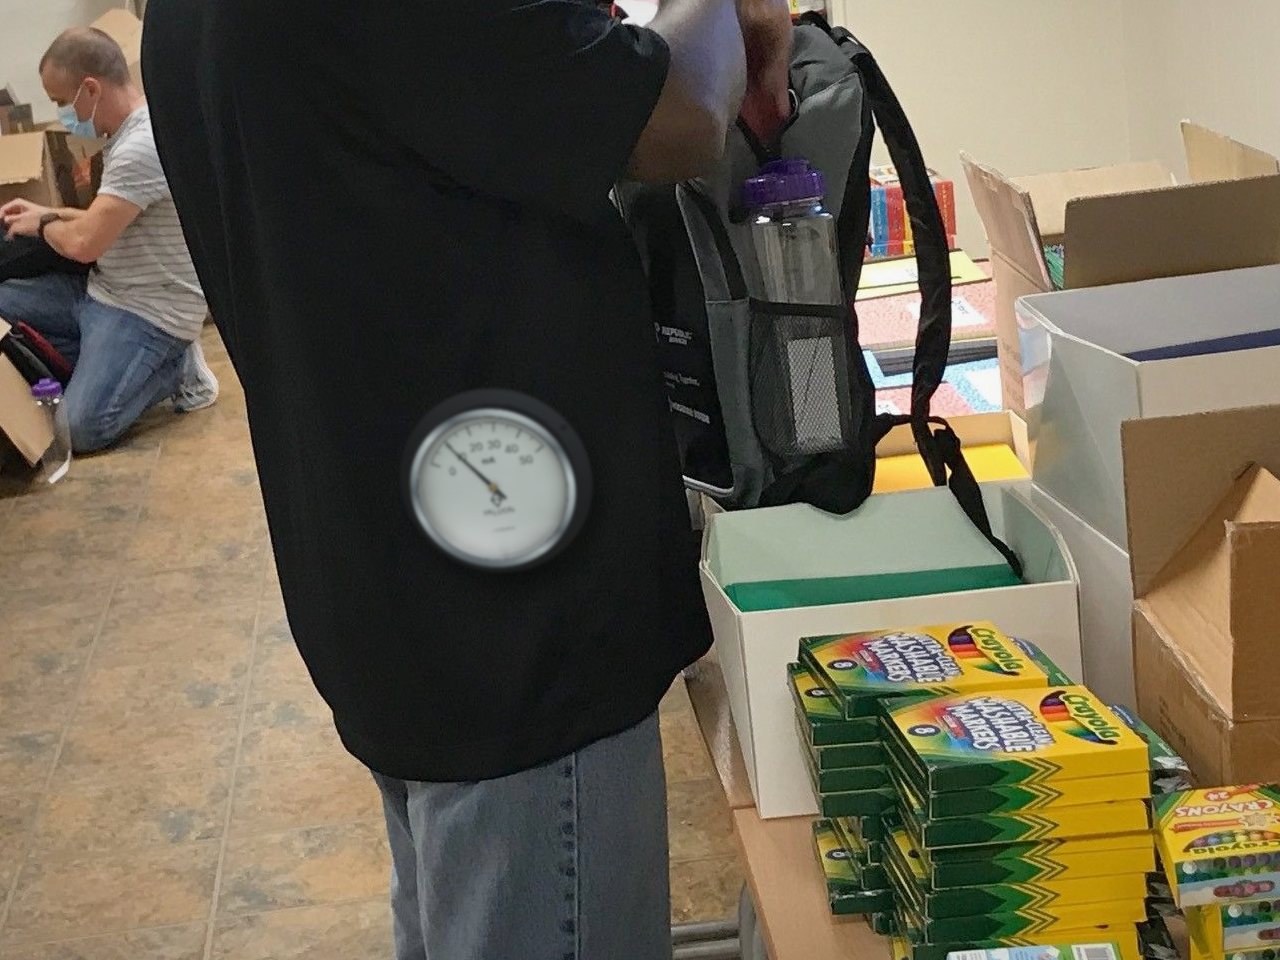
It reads value=10 unit=mA
